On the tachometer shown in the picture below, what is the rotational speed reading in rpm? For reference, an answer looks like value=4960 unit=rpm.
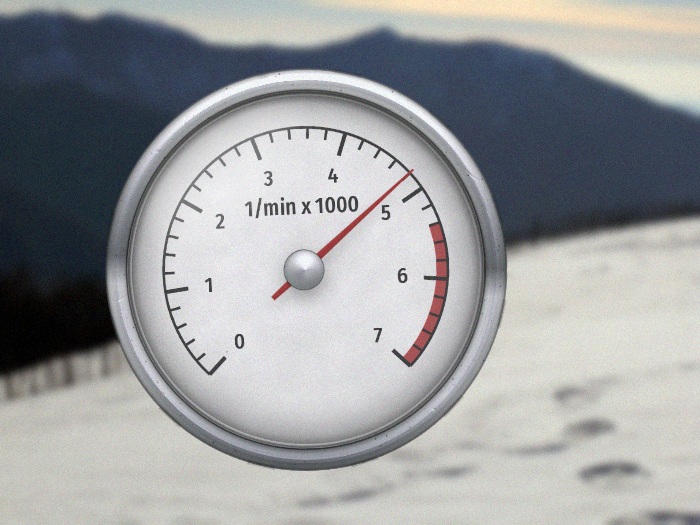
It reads value=4800 unit=rpm
